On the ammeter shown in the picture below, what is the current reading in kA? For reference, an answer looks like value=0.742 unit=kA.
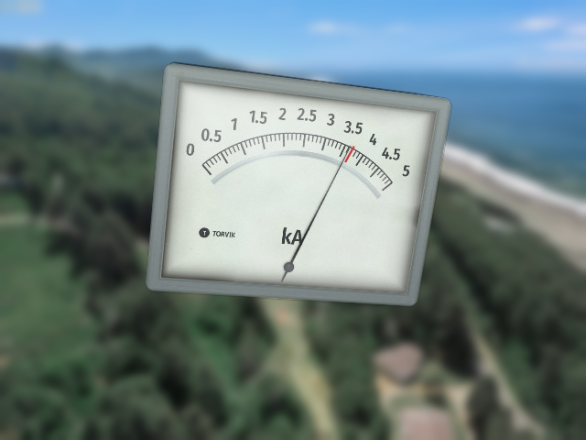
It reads value=3.6 unit=kA
